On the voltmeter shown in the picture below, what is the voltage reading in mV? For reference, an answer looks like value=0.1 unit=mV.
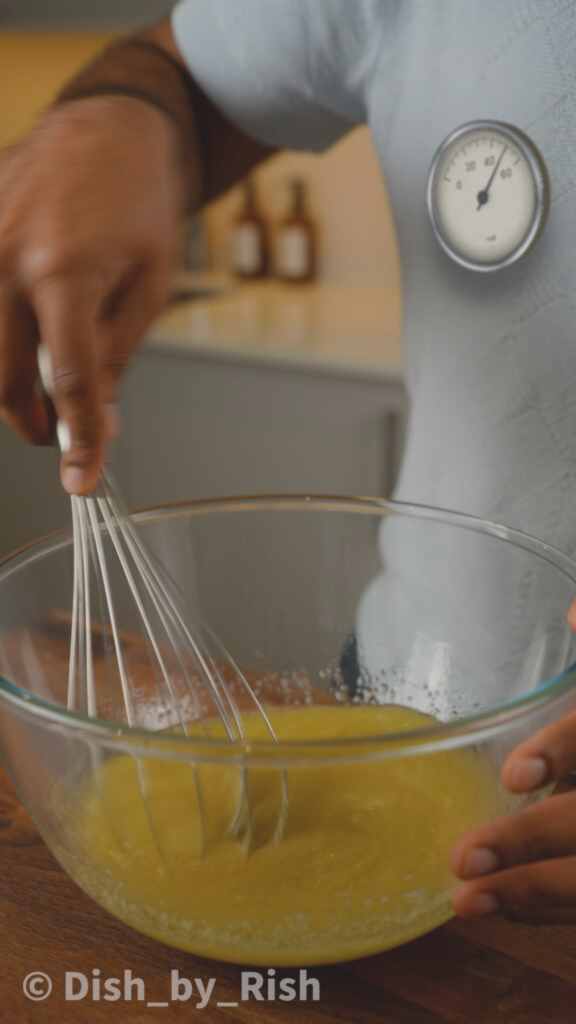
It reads value=50 unit=mV
